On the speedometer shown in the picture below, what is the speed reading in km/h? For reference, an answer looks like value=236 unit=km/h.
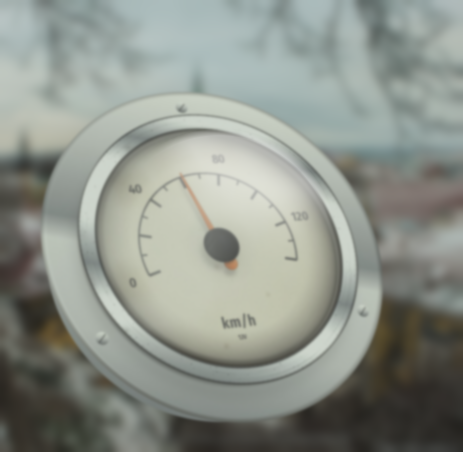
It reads value=60 unit=km/h
